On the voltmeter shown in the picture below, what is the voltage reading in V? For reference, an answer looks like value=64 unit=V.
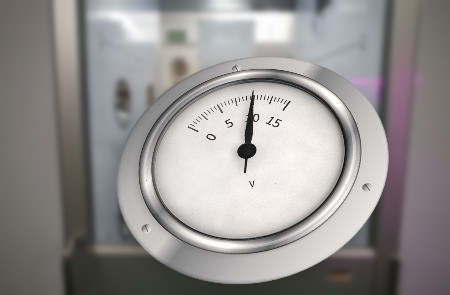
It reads value=10 unit=V
